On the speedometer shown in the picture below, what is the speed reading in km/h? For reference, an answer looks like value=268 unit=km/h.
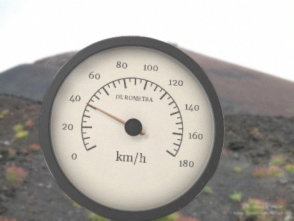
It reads value=40 unit=km/h
